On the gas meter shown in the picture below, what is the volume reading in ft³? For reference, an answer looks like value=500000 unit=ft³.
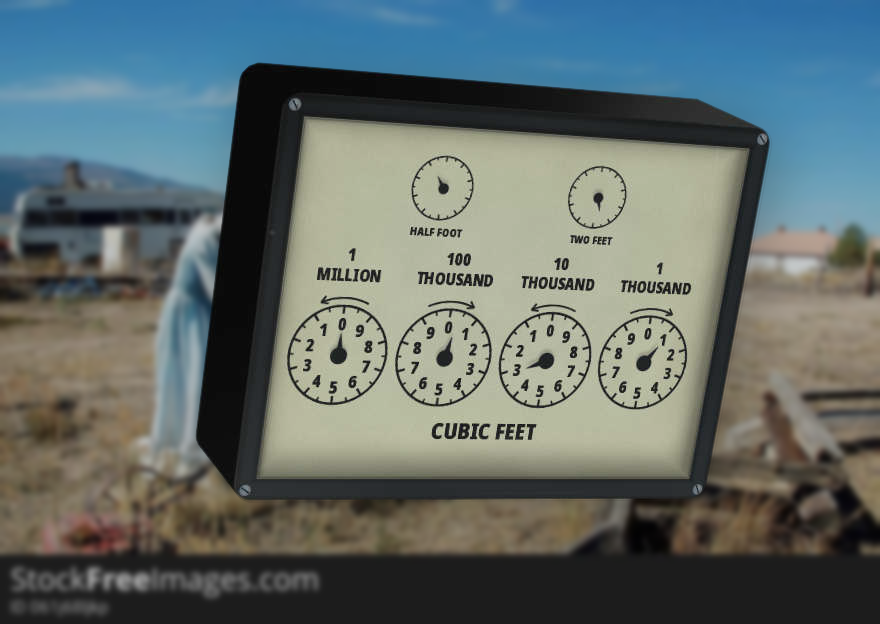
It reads value=3100 unit=ft³
